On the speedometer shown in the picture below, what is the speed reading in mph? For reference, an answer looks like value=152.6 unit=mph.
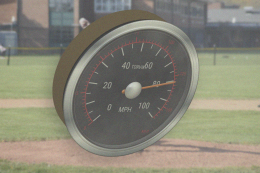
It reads value=80 unit=mph
